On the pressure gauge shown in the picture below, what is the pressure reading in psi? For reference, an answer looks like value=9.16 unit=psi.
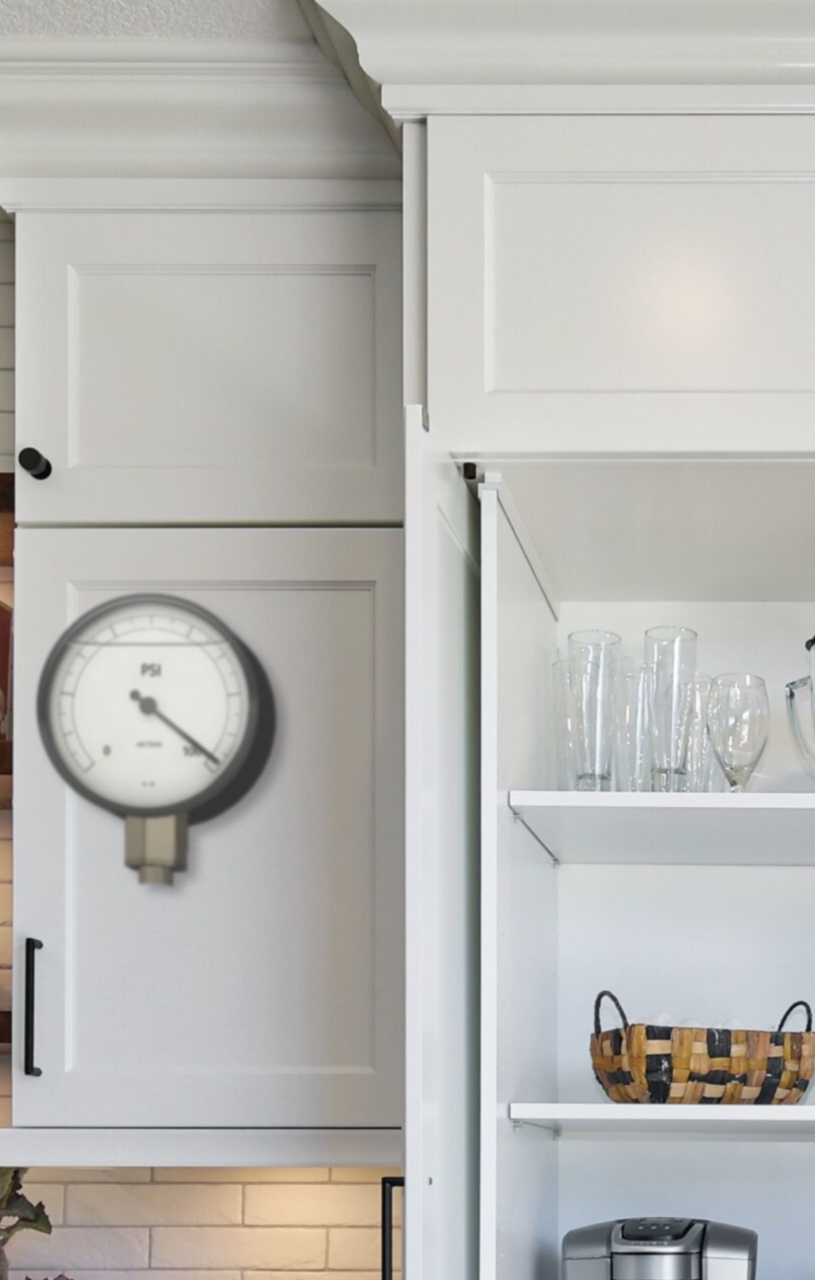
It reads value=97.5 unit=psi
